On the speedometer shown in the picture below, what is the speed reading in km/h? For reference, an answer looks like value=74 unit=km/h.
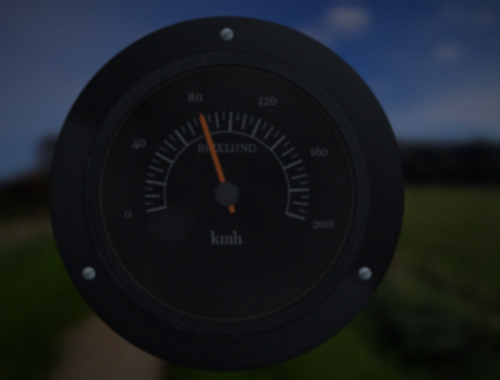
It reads value=80 unit=km/h
